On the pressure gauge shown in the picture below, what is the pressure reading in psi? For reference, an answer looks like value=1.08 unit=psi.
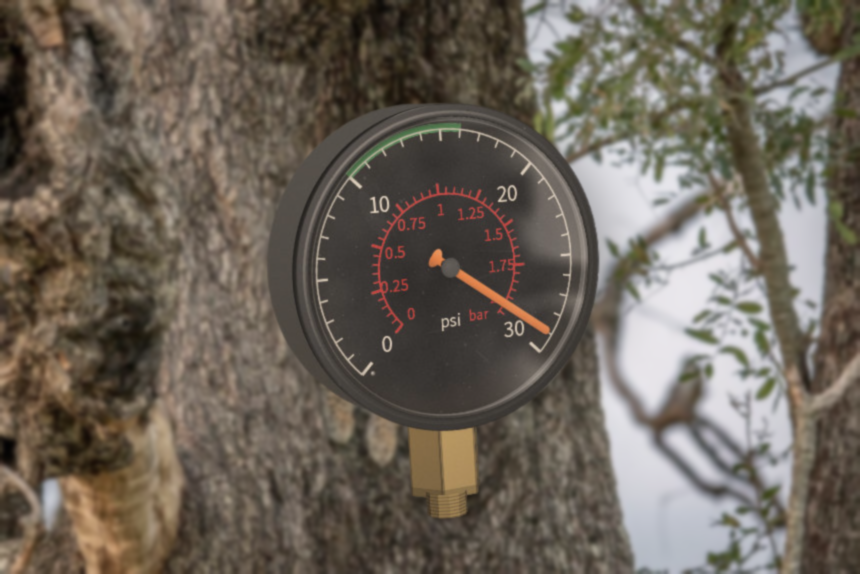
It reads value=29 unit=psi
